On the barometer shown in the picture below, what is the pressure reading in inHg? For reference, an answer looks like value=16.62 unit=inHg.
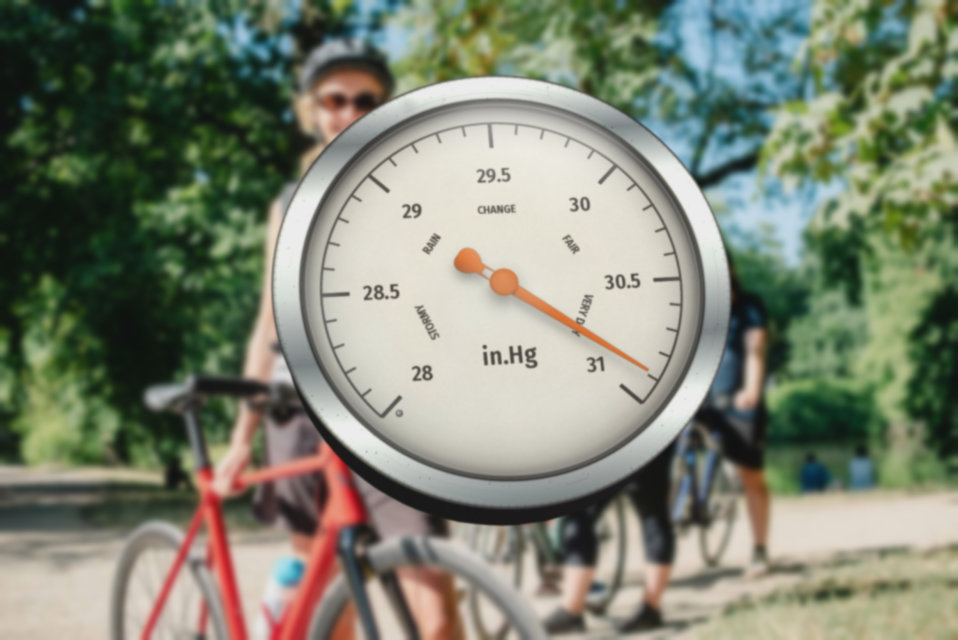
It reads value=30.9 unit=inHg
